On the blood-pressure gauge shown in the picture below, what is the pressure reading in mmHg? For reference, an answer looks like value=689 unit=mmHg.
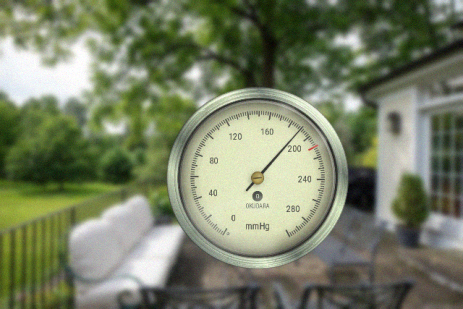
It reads value=190 unit=mmHg
